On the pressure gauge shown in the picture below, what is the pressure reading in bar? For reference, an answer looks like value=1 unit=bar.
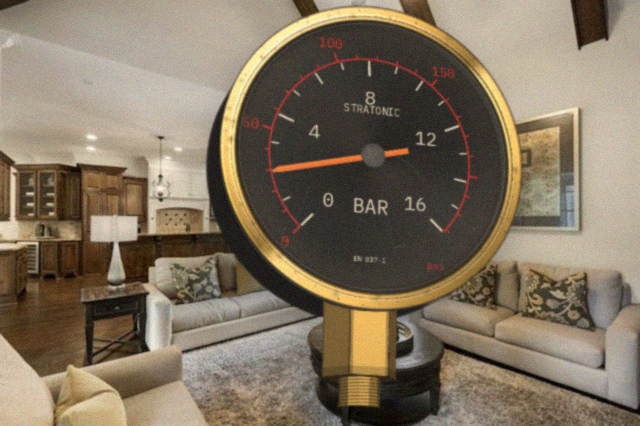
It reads value=2 unit=bar
